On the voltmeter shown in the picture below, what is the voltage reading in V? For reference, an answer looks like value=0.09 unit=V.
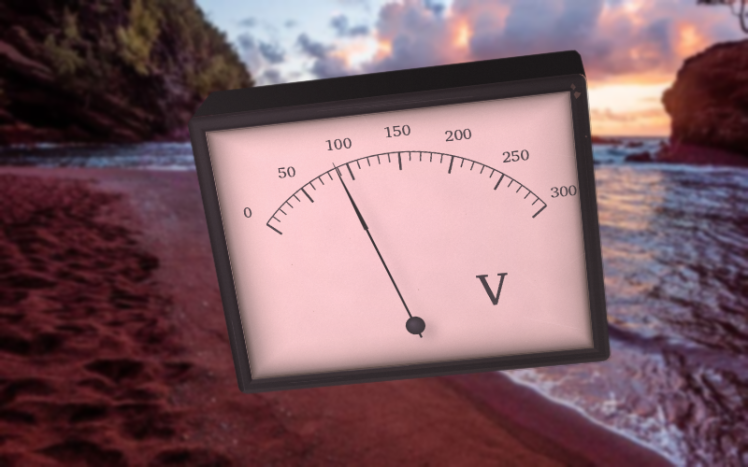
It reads value=90 unit=V
